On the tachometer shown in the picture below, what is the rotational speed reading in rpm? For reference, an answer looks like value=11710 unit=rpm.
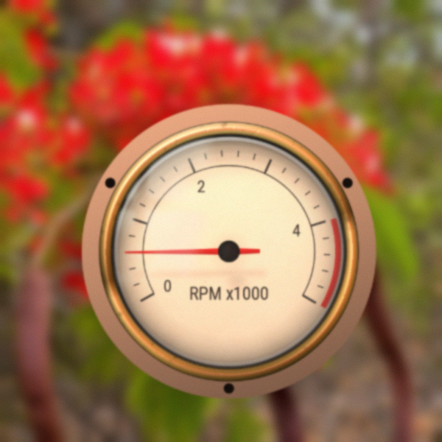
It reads value=600 unit=rpm
